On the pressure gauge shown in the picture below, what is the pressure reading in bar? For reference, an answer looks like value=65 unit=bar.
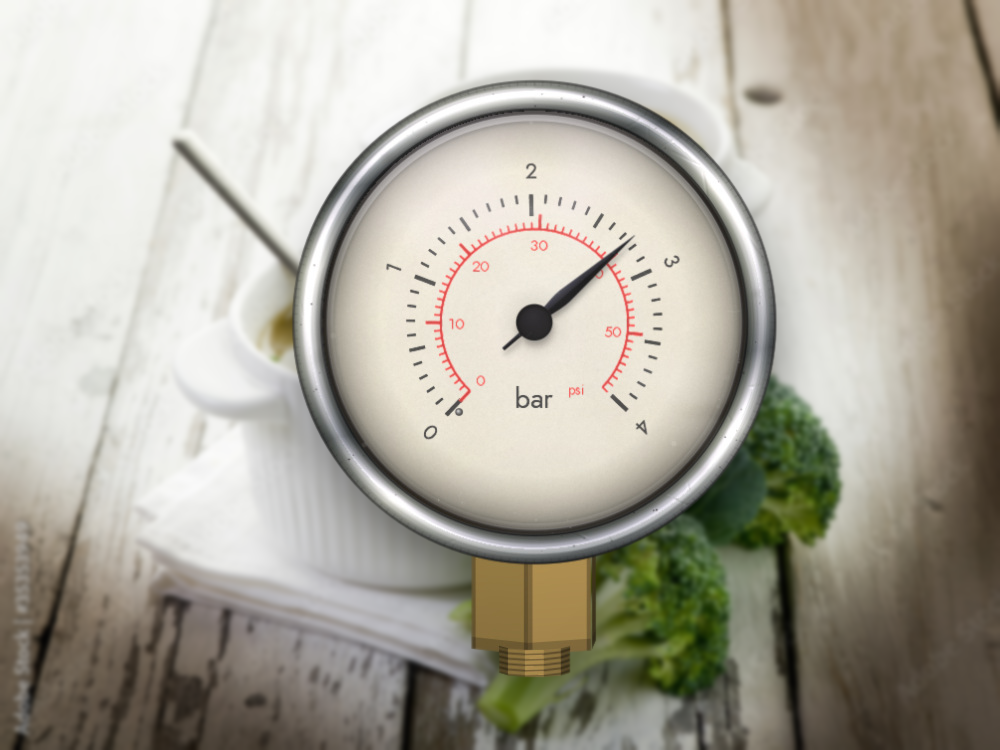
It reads value=2.75 unit=bar
